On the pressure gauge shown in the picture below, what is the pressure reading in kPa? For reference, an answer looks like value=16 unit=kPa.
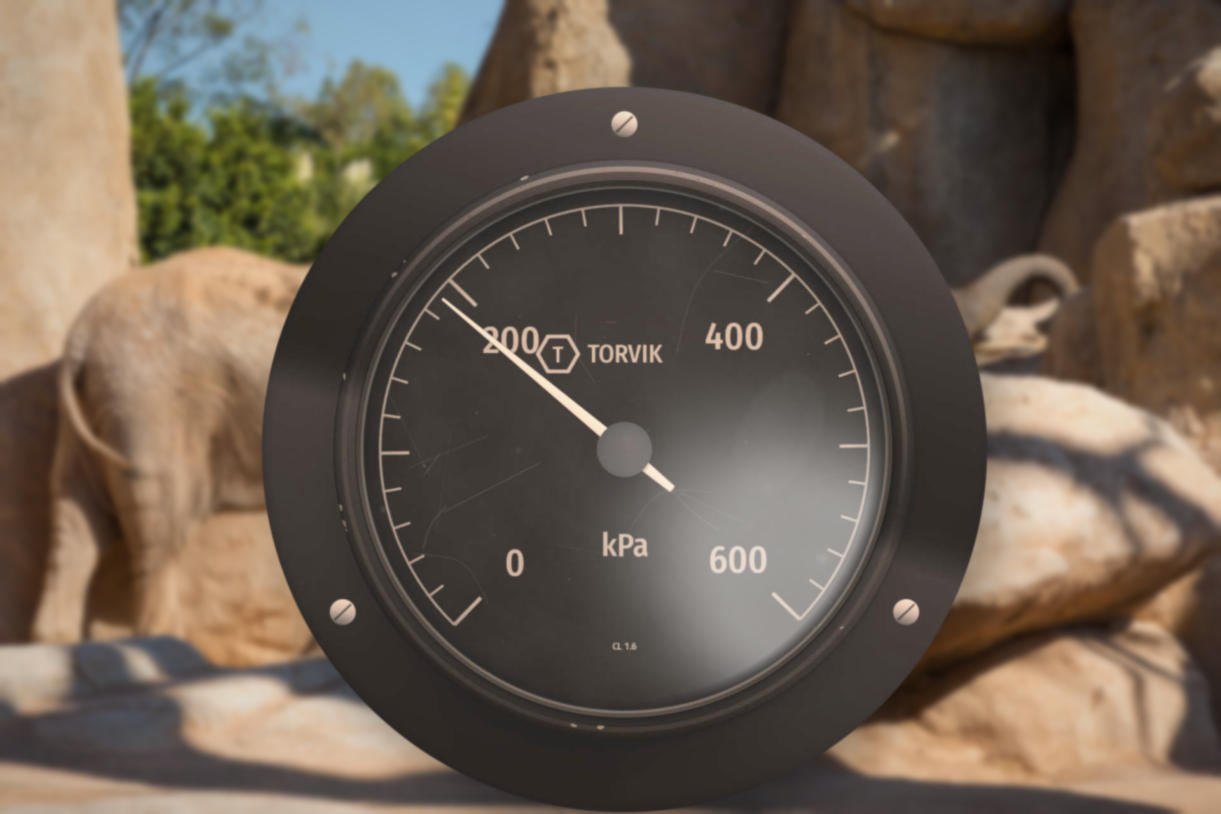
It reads value=190 unit=kPa
